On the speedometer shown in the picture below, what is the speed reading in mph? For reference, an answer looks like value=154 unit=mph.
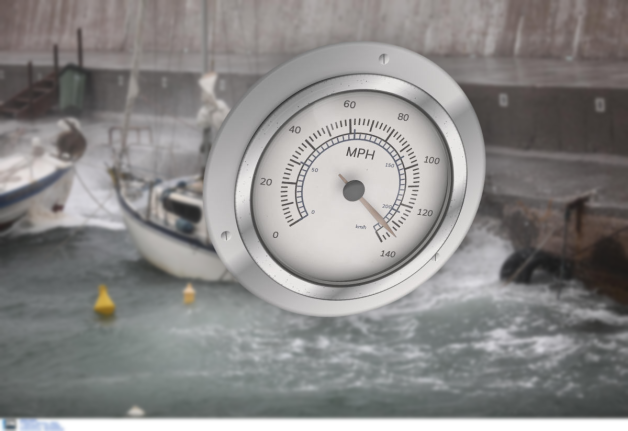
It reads value=134 unit=mph
